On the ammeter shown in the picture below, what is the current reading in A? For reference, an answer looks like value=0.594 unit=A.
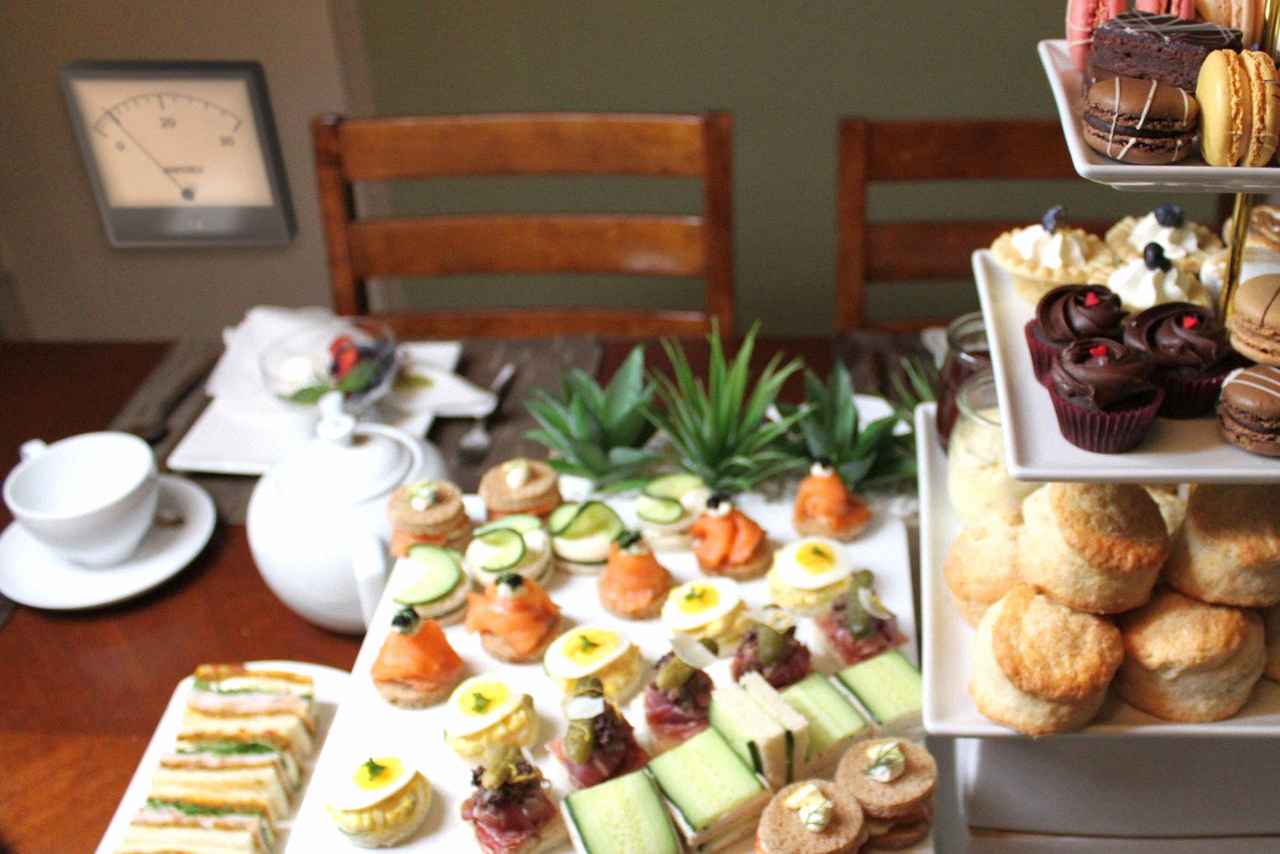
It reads value=10 unit=A
